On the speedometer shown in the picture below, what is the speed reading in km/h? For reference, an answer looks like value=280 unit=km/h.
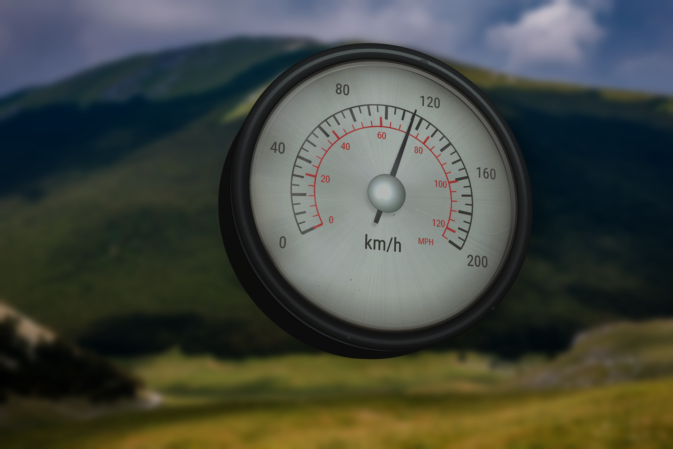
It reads value=115 unit=km/h
